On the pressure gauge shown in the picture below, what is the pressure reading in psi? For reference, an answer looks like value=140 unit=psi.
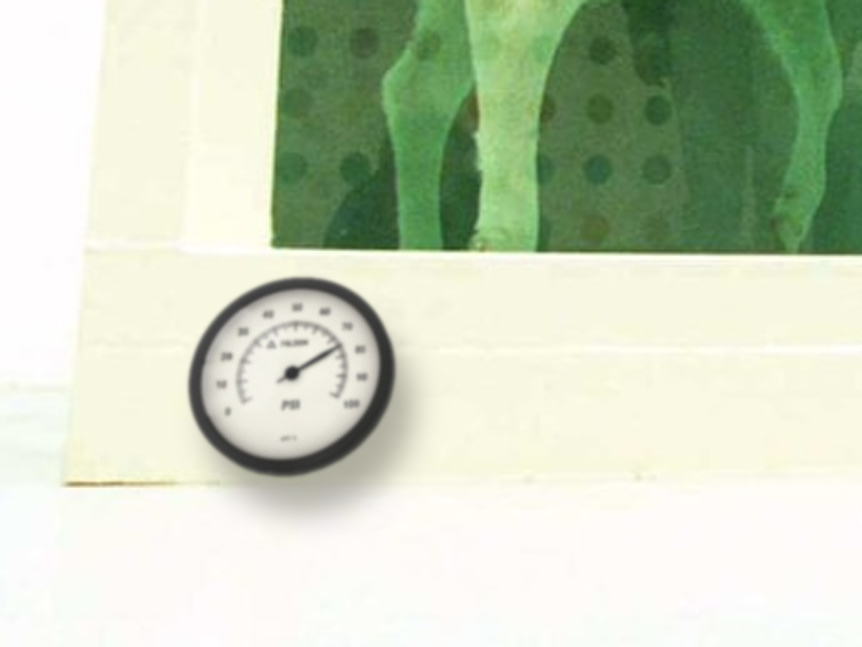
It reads value=75 unit=psi
